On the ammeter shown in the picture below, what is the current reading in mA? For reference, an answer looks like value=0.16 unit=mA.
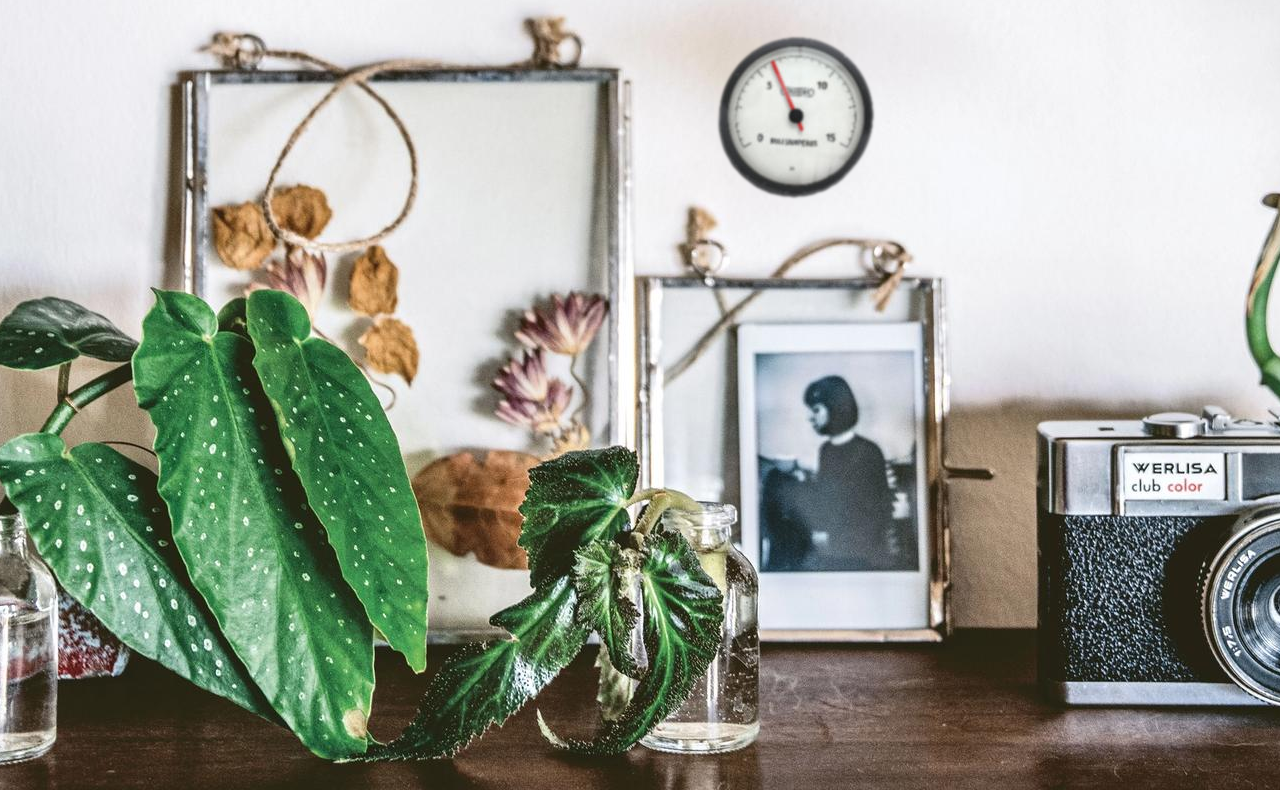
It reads value=6 unit=mA
